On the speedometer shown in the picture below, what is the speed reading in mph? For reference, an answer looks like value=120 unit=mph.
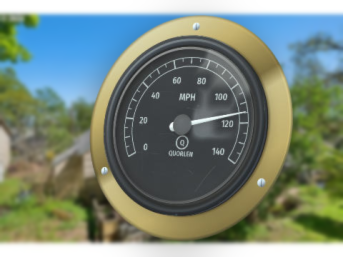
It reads value=115 unit=mph
